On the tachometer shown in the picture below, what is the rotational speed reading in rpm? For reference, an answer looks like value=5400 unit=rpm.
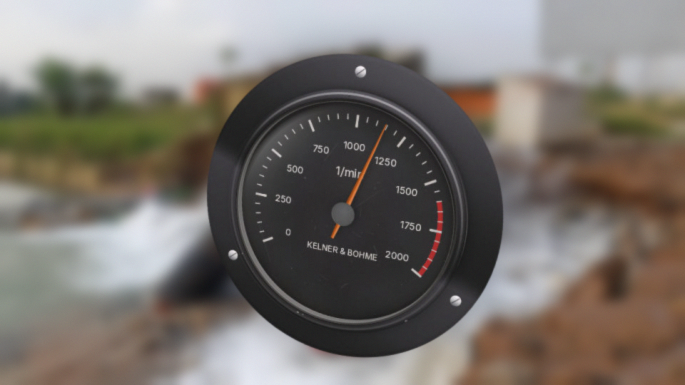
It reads value=1150 unit=rpm
